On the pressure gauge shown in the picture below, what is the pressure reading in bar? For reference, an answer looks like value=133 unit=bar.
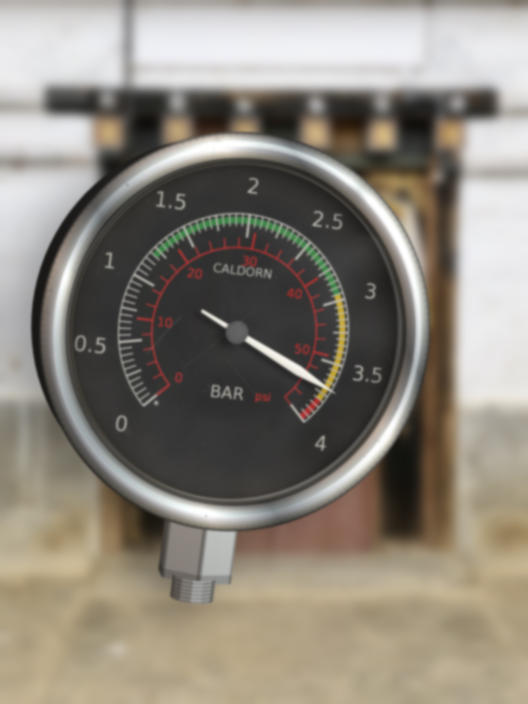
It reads value=3.7 unit=bar
